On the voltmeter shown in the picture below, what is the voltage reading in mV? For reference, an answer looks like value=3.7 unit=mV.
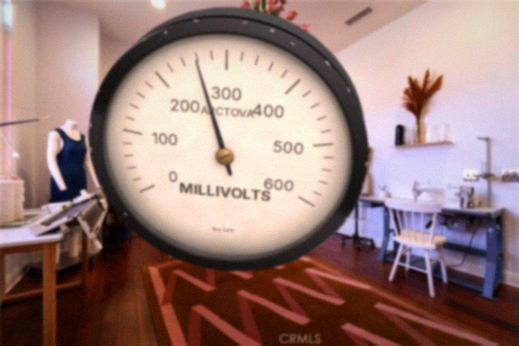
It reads value=260 unit=mV
